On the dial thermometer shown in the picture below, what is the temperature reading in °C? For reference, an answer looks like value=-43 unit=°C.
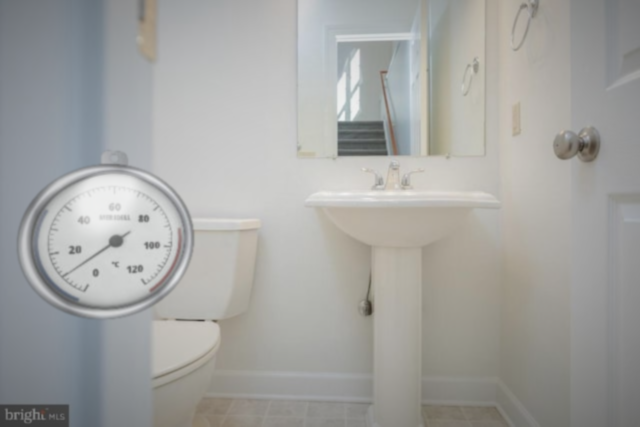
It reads value=10 unit=°C
